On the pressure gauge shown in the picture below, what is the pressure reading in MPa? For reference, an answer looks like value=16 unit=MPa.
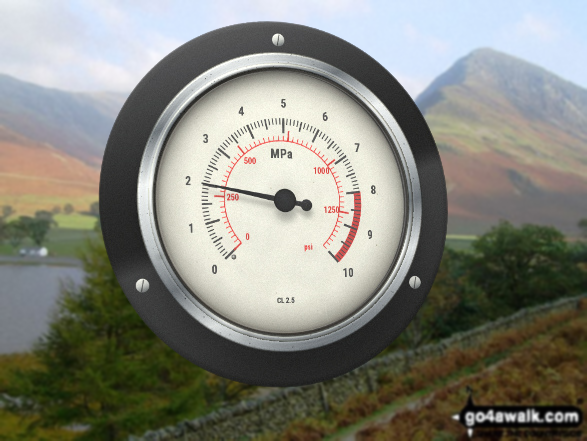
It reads value=2 unit=MPa
